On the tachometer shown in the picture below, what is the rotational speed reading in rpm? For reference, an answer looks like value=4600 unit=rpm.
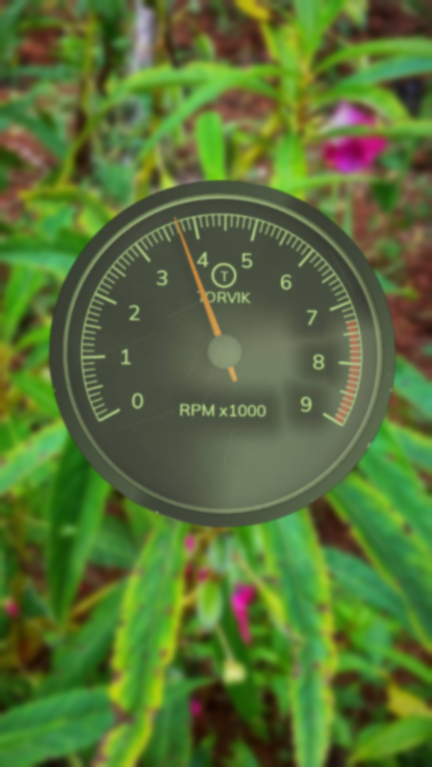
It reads value=3700 unit=rpm
